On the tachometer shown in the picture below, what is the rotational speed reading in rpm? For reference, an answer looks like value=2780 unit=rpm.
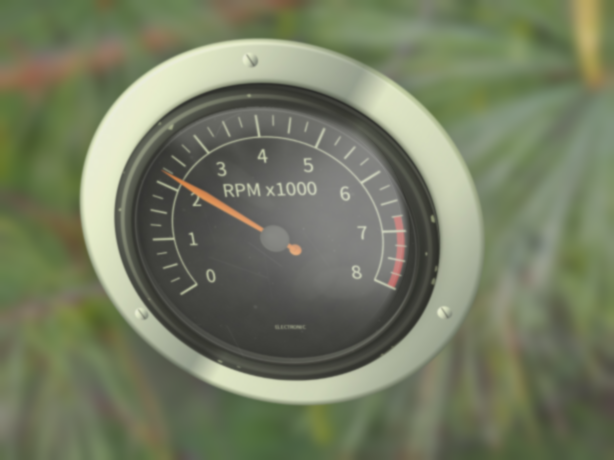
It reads value=2250 unit=rpm
